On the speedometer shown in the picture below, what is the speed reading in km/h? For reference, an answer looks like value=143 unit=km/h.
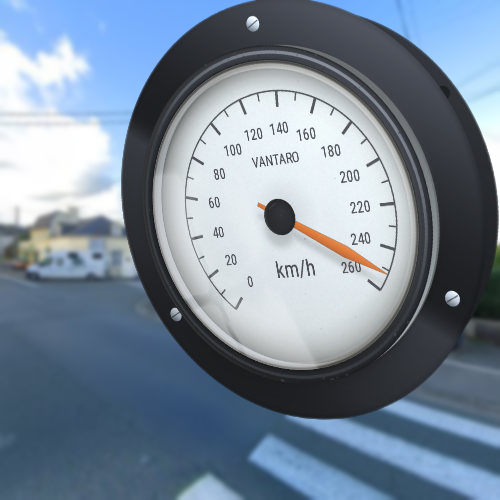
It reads value=250 unit=km/h
